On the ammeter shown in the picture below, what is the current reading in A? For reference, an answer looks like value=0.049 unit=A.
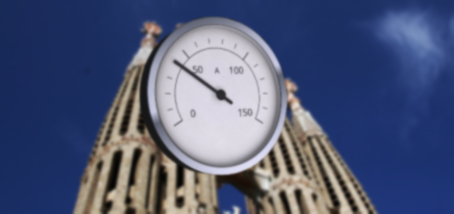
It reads value=40 unit=A
